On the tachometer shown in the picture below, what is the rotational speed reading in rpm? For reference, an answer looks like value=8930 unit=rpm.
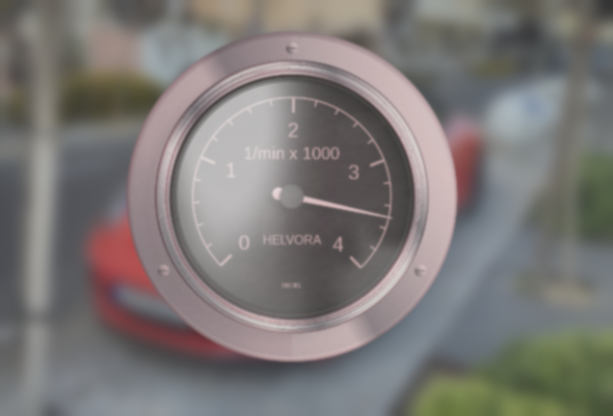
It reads value=3500 unit=rpm
